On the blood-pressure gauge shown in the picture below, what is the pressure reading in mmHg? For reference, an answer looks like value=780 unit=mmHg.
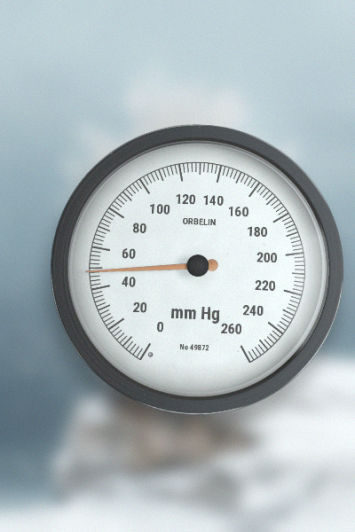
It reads value=48 unit=mmHg
